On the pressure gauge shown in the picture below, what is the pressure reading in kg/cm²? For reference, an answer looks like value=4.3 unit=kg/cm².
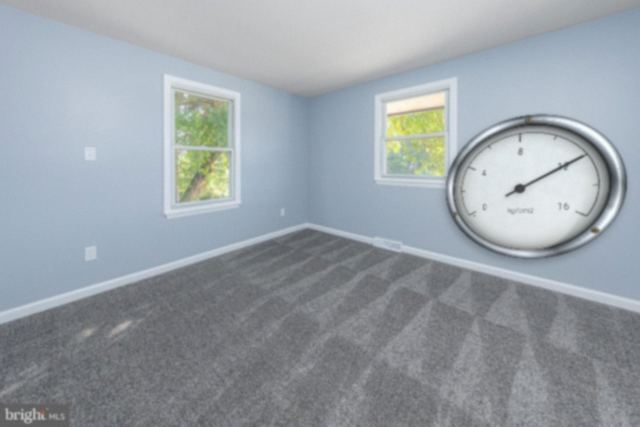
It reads value=12 unit=kg/cm²
